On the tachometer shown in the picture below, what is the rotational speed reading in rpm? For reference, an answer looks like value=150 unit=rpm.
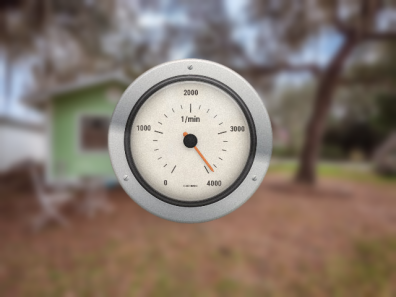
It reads value=3900 unit=rpm
